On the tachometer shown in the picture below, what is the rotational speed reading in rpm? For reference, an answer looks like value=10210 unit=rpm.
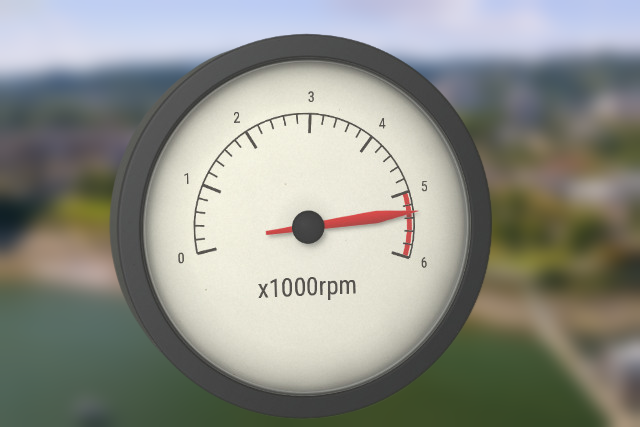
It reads value=5300 unit=rpm
